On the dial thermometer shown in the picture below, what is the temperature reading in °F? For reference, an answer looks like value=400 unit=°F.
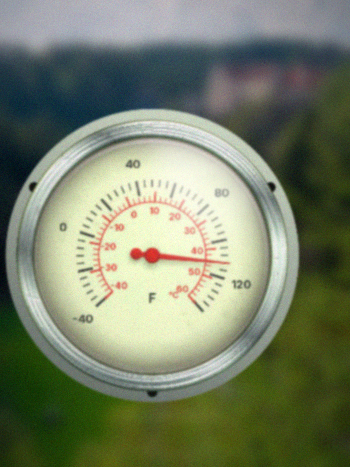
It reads value=112 unit=°F
